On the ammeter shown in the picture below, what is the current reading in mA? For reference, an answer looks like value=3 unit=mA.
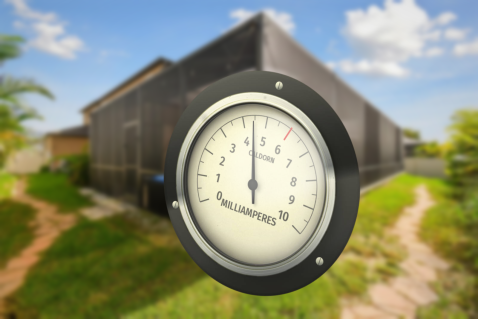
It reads value=4.5 unit=mA
